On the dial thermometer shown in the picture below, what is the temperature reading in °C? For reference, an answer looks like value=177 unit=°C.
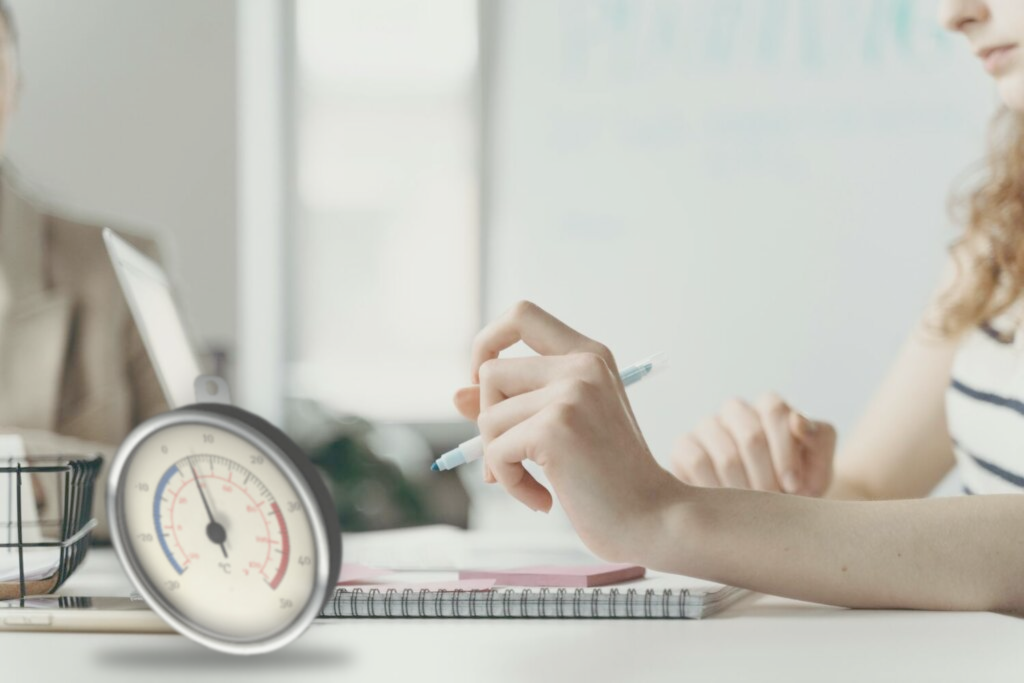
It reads value=5 unit=°C
